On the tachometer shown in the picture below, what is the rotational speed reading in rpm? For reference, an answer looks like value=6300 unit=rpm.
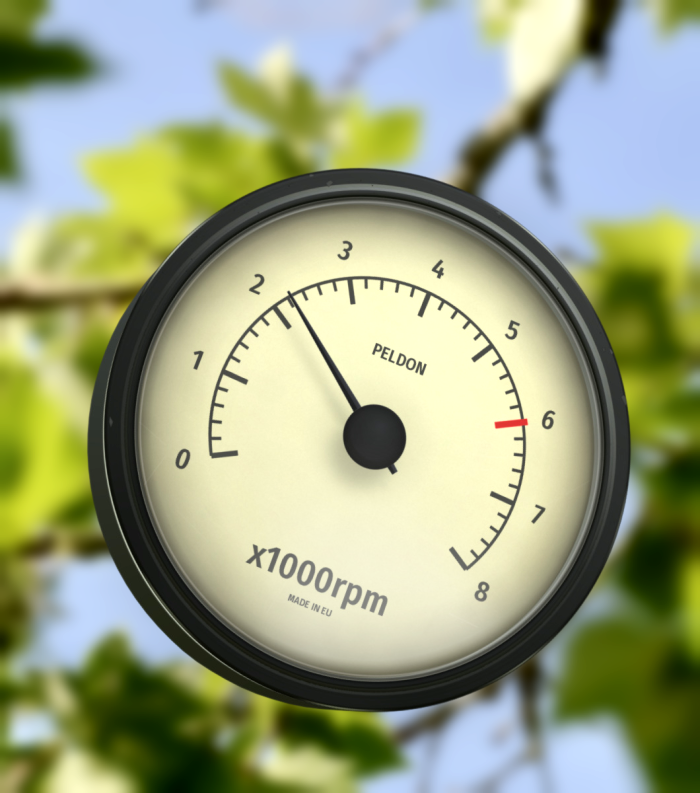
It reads value=2200 unit=rpm
